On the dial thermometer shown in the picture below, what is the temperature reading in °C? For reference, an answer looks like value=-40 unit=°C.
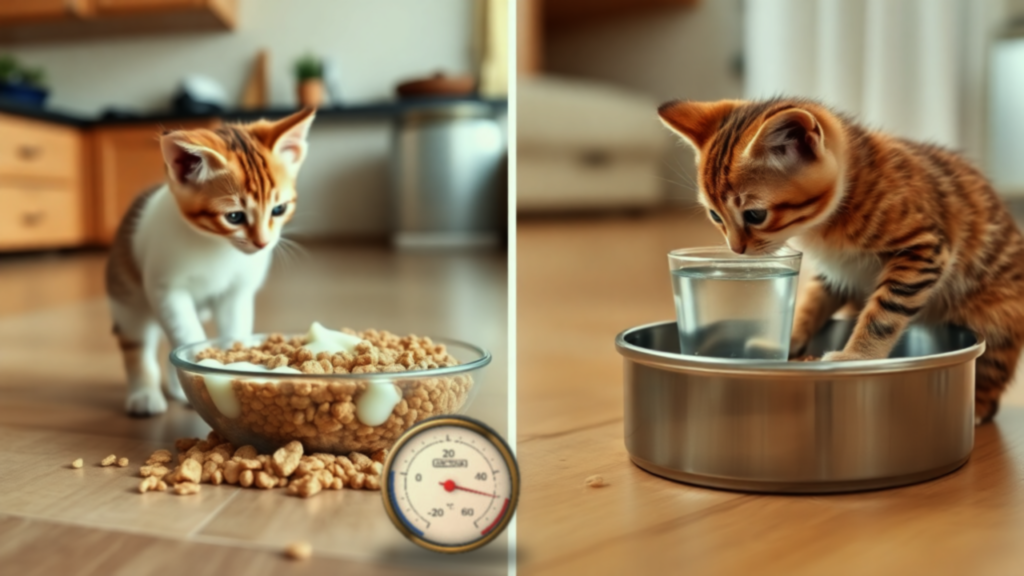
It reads value=48 unit=°C
